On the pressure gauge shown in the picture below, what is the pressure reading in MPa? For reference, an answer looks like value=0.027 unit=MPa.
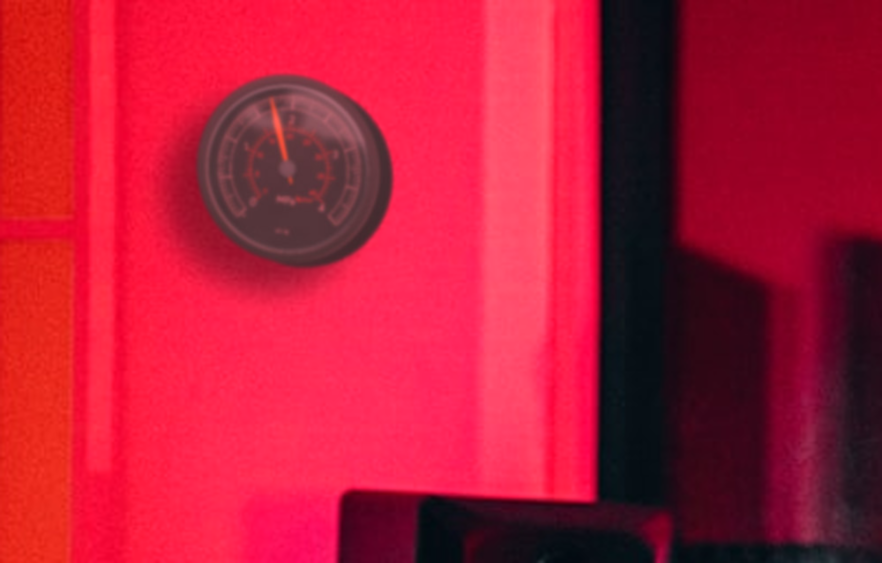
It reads value=1.75 unit=MPa
